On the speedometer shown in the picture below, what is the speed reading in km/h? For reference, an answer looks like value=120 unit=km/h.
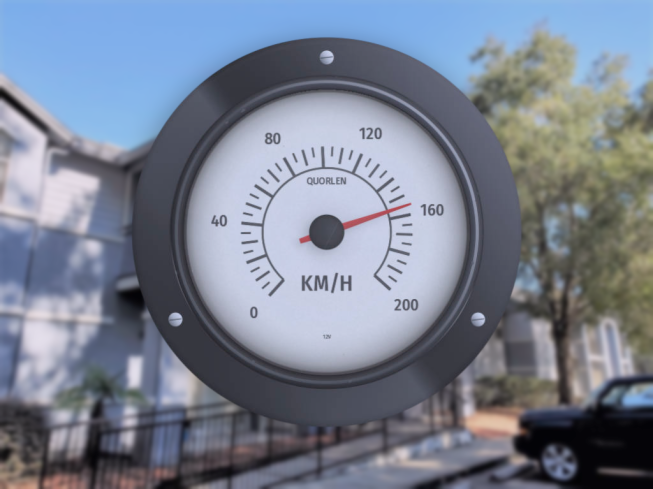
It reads value=155 unit=km/h
